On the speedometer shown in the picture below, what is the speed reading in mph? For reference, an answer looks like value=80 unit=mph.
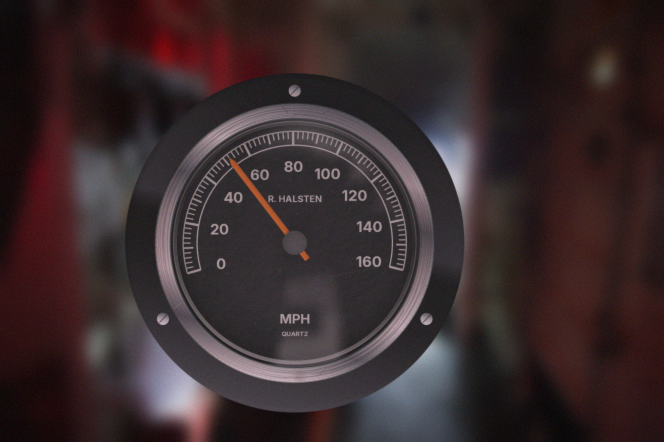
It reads value=52 unit=mph
